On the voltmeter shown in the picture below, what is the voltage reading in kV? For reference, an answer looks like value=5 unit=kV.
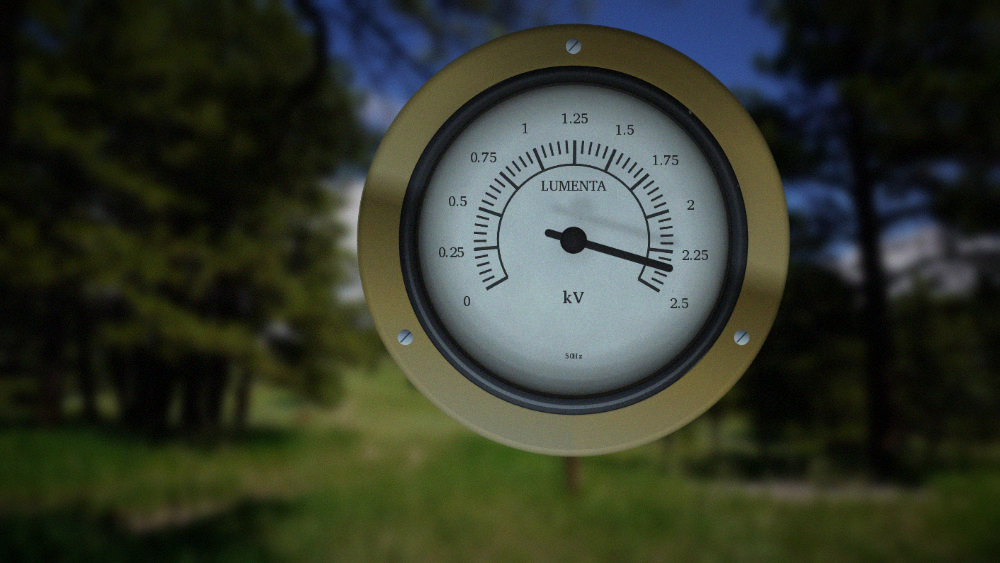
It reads value=2.35 unit=kV
